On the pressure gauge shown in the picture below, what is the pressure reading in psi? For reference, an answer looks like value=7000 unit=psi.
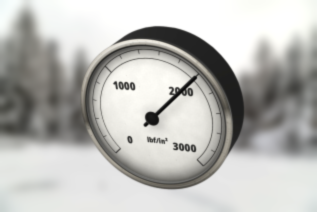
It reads value=2000 unit=psi
